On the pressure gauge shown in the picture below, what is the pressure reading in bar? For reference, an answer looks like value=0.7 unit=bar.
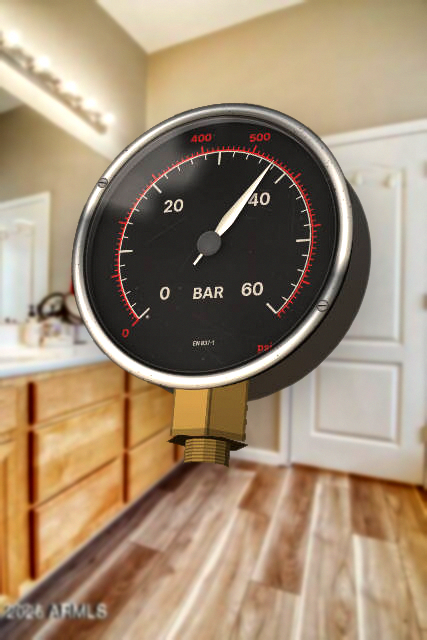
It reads value=38 unit=bar
